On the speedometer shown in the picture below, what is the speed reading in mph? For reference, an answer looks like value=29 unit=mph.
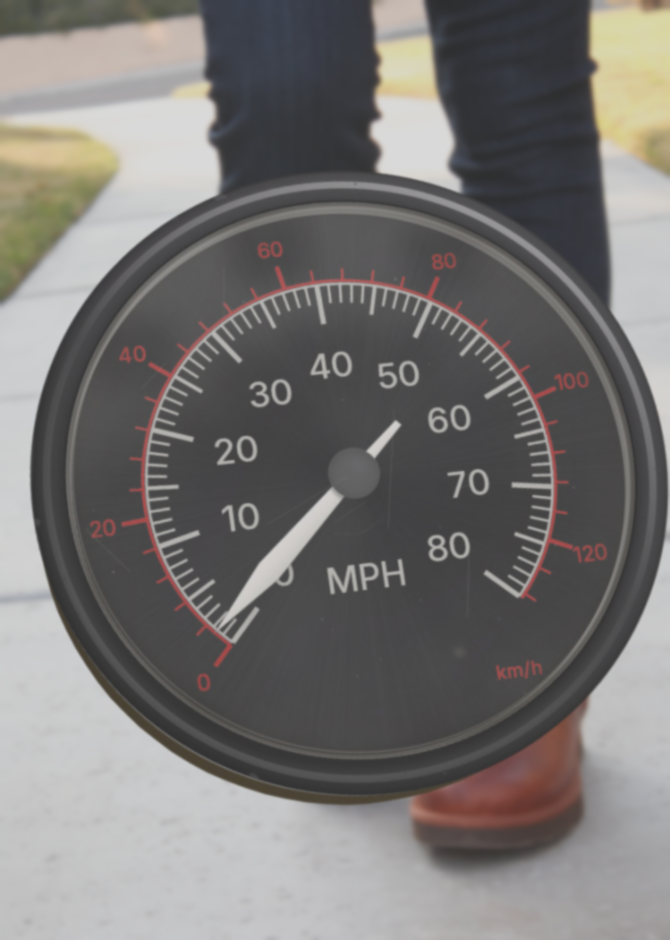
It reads value=1.5 unit=mph
